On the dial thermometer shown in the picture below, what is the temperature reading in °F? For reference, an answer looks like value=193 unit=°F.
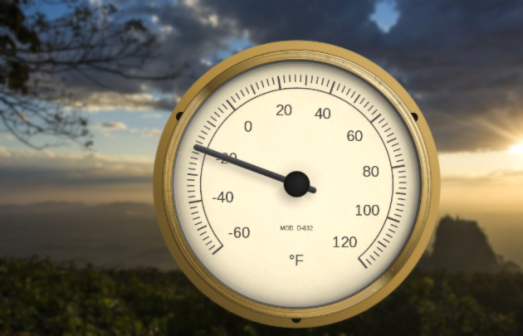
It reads value=-20 unit=°F
